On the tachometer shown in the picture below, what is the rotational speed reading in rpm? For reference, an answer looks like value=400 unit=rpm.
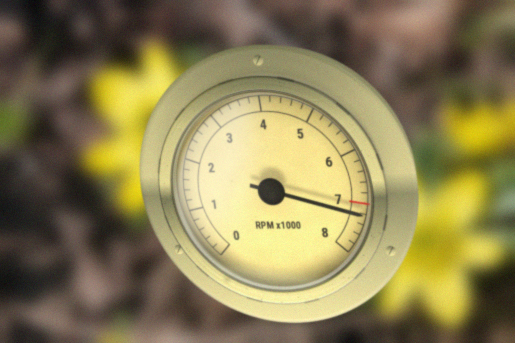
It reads value=7200 unit=rpm
